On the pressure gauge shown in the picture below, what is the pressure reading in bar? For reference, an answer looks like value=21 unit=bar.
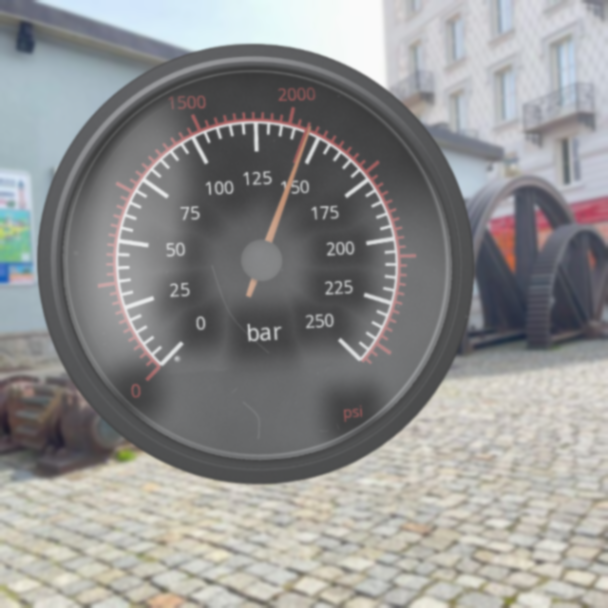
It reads value=145 unit=bar
